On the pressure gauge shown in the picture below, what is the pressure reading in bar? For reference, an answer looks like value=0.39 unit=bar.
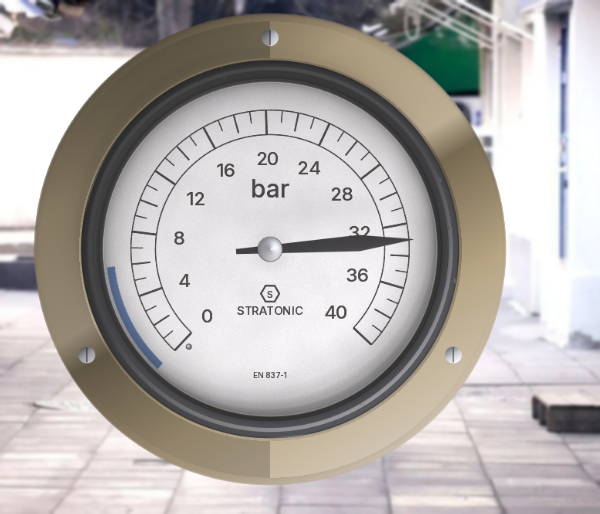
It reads value=33 unit=bar
